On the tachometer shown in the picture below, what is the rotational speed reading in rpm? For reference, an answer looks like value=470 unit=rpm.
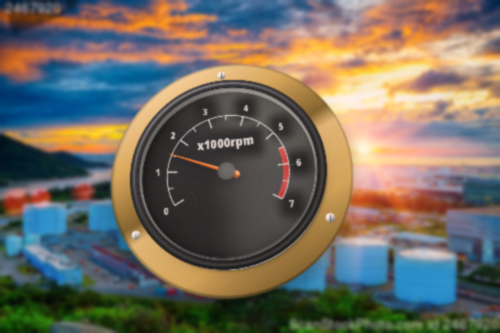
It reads value=1500 unit=rpm
